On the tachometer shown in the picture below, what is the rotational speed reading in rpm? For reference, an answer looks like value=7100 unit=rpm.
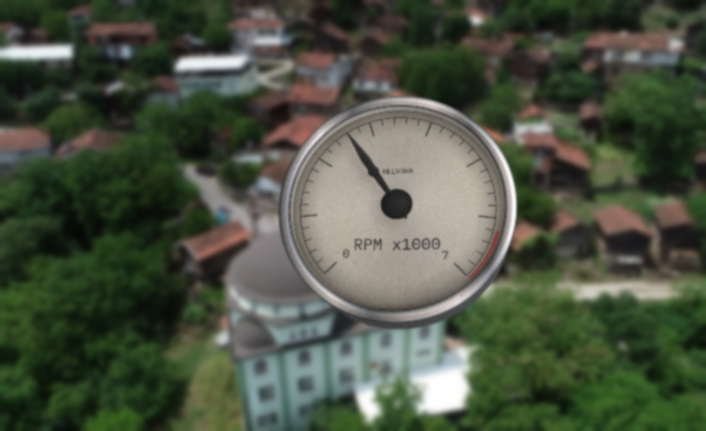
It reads value=2600 unit=rpm
